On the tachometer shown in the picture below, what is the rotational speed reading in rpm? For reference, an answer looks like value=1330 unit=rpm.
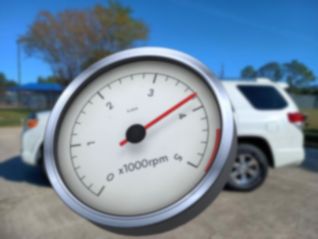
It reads value=3800 unit=rpm
